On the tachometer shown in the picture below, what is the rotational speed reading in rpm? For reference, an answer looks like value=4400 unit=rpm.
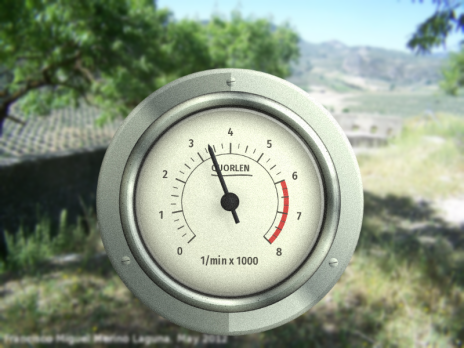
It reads value=3375 unit=rpm
